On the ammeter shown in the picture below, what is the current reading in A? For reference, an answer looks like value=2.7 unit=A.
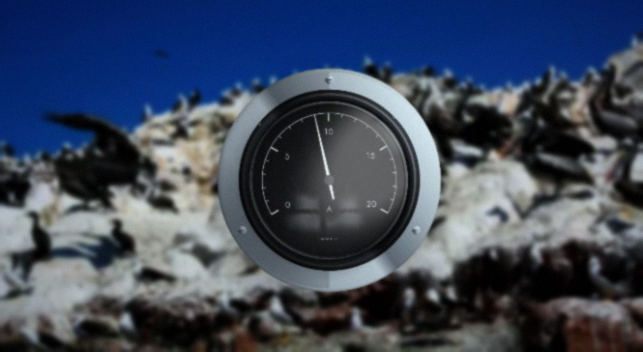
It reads value=9 unit=A
